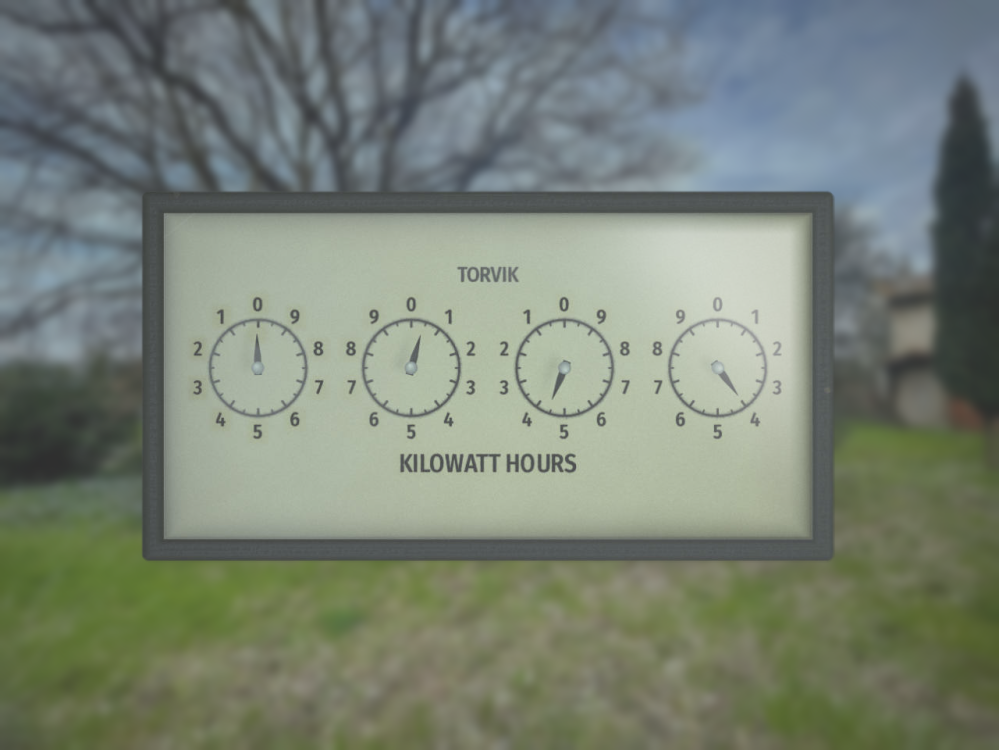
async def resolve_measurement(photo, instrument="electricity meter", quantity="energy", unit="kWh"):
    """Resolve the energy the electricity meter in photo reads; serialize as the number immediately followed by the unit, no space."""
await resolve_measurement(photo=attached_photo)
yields 44kWh
